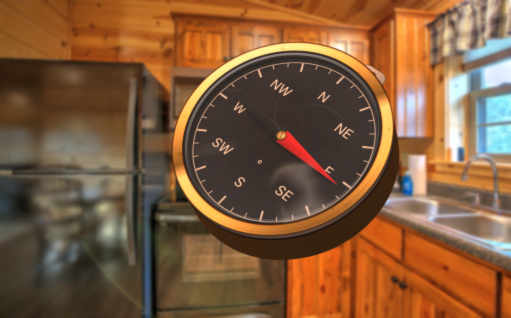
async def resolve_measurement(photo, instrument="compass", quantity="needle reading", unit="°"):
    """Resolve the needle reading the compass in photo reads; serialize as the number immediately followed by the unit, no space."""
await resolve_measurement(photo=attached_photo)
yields 95°
